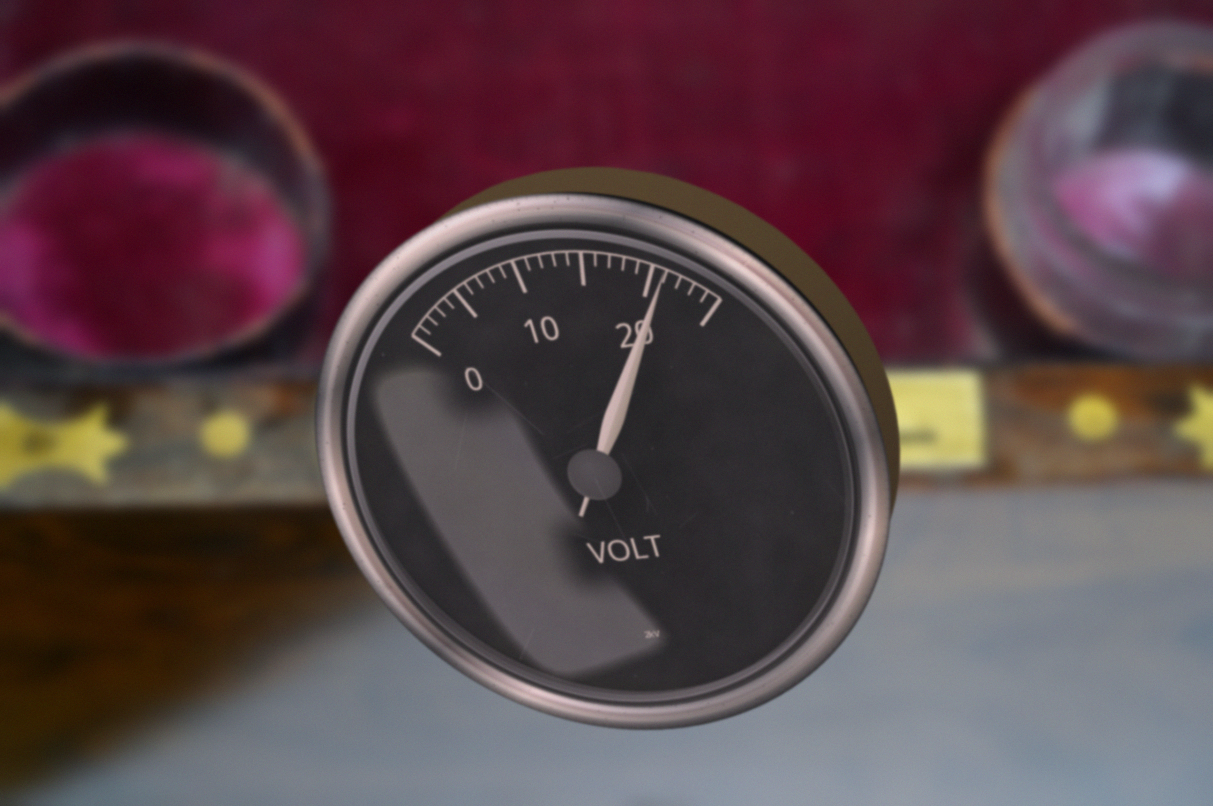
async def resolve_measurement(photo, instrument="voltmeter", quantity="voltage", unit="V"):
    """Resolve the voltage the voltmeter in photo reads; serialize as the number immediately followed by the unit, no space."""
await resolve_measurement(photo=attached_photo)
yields 21V
